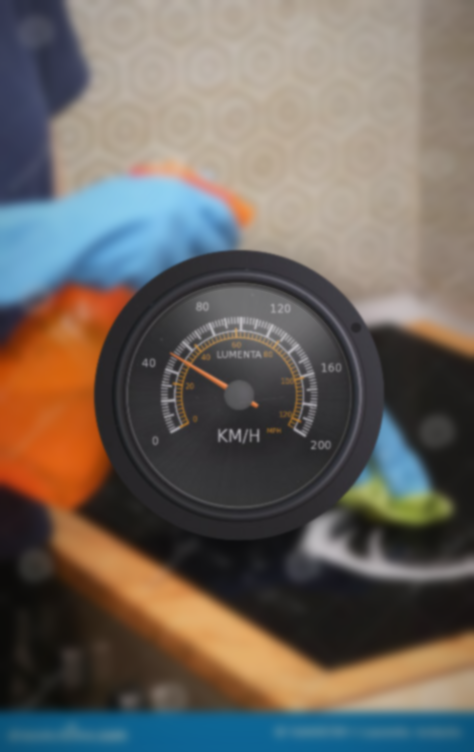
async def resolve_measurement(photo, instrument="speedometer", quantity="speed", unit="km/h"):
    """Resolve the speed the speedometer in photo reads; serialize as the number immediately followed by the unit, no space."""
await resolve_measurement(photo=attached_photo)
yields 50km/h
